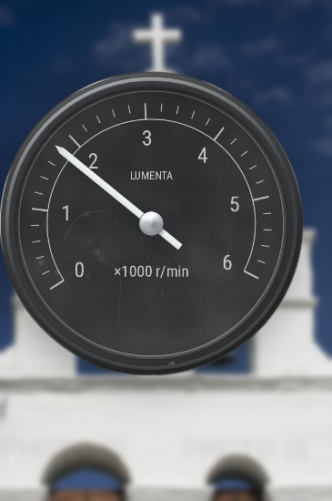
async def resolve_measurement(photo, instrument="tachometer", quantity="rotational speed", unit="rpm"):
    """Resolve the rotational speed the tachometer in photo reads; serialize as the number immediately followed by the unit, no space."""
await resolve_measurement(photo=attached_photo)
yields 1800rpm
